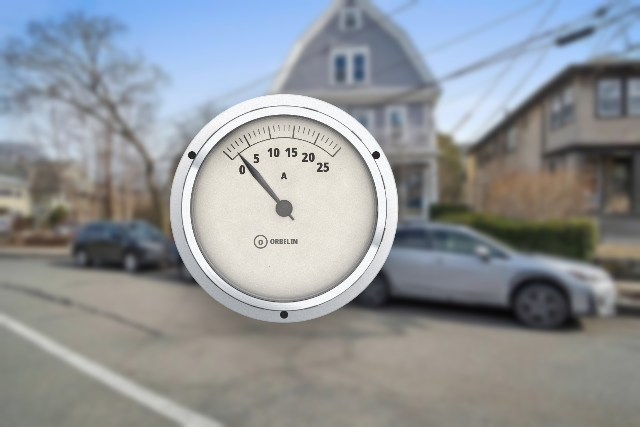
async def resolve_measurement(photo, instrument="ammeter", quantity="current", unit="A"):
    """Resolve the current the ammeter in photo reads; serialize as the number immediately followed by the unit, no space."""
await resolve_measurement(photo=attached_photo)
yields 2A
